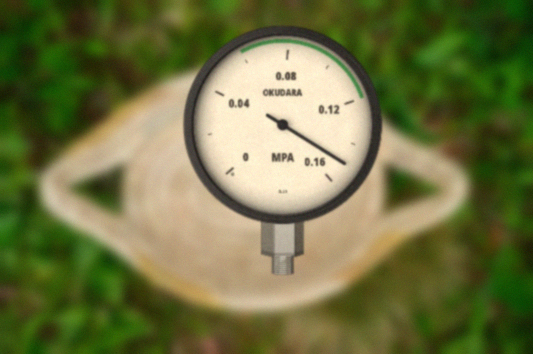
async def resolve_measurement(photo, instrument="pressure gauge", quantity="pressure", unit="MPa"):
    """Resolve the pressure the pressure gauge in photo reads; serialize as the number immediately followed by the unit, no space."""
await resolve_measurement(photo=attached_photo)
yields 0.15MPa
